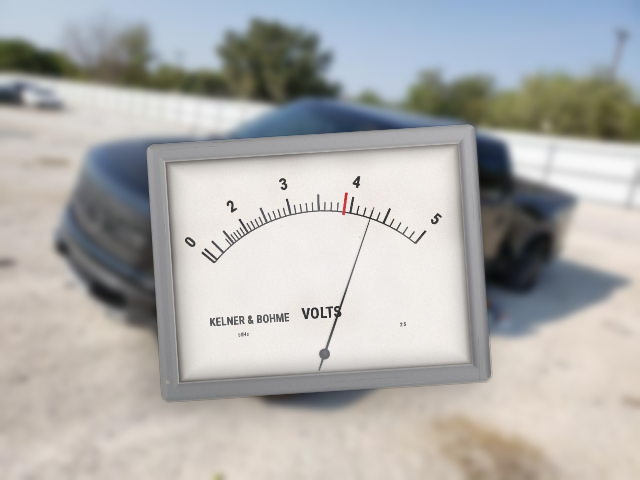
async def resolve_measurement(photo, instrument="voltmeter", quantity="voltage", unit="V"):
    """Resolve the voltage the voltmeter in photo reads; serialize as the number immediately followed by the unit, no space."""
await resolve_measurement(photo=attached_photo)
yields 4.3V
